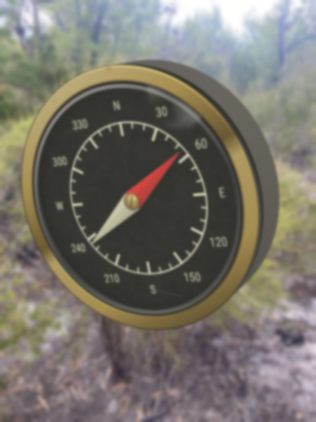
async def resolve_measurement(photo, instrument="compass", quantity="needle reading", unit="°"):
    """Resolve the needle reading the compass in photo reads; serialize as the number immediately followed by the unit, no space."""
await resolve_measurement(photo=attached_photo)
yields 55°
